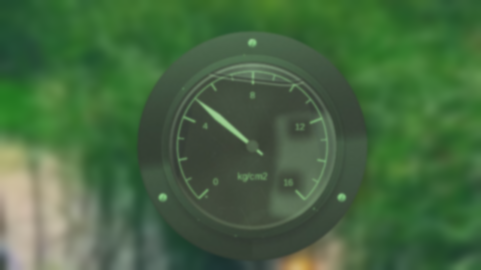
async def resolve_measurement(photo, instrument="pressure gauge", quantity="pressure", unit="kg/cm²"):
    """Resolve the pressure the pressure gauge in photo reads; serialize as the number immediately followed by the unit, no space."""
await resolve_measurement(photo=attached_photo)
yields 5kg/cm²
